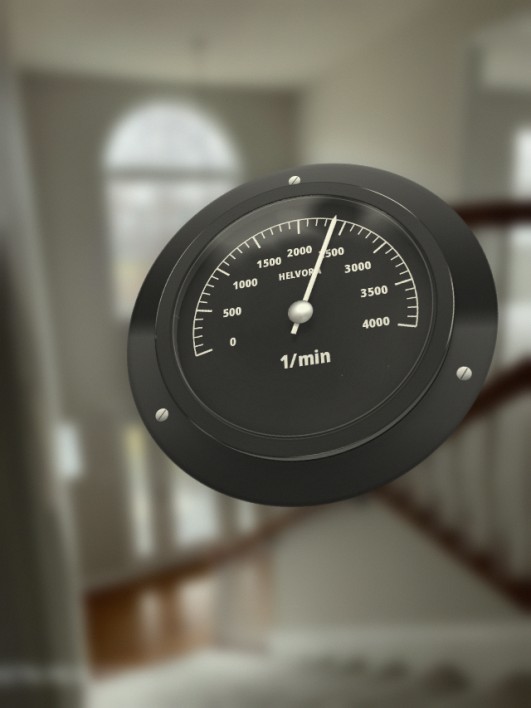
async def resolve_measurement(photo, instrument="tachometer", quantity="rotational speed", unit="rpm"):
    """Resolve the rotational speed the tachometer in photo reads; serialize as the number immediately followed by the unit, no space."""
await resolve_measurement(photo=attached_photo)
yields 2400rpm
